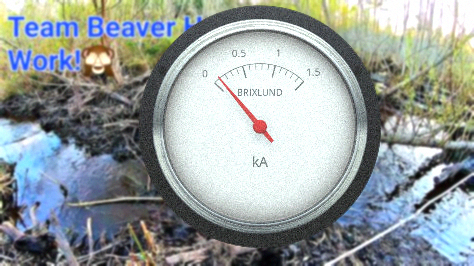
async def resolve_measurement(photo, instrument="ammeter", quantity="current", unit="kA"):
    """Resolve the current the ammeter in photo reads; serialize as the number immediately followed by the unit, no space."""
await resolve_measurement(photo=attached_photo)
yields 0.1kA
